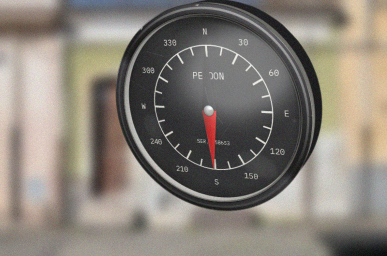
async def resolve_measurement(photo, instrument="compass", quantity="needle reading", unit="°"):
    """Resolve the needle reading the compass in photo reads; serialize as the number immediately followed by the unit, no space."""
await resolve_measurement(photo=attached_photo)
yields 180°
